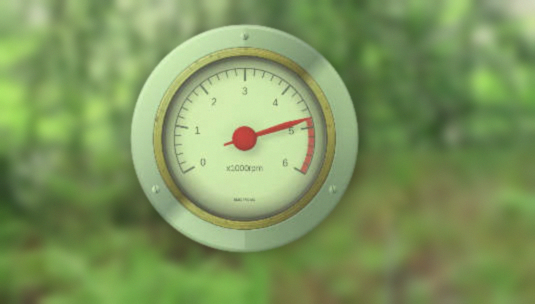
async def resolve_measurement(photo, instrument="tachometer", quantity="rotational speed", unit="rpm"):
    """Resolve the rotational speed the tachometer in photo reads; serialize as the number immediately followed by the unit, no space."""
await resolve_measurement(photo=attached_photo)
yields 4800rpm
